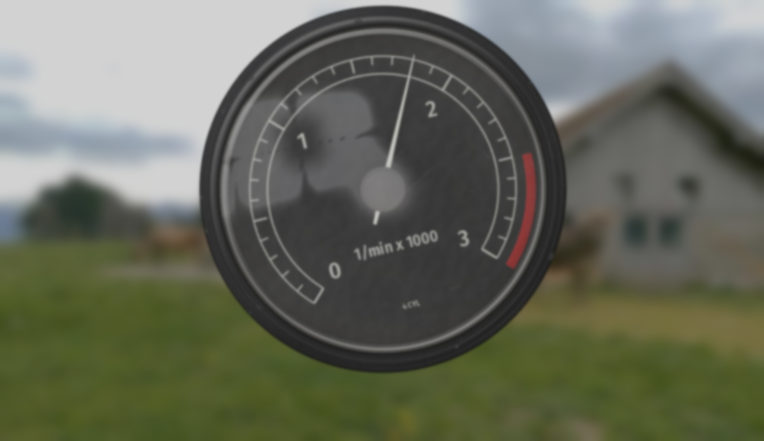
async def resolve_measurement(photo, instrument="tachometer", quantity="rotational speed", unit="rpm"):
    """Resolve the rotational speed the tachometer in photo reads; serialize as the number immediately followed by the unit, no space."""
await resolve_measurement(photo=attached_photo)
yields 1800rpm
